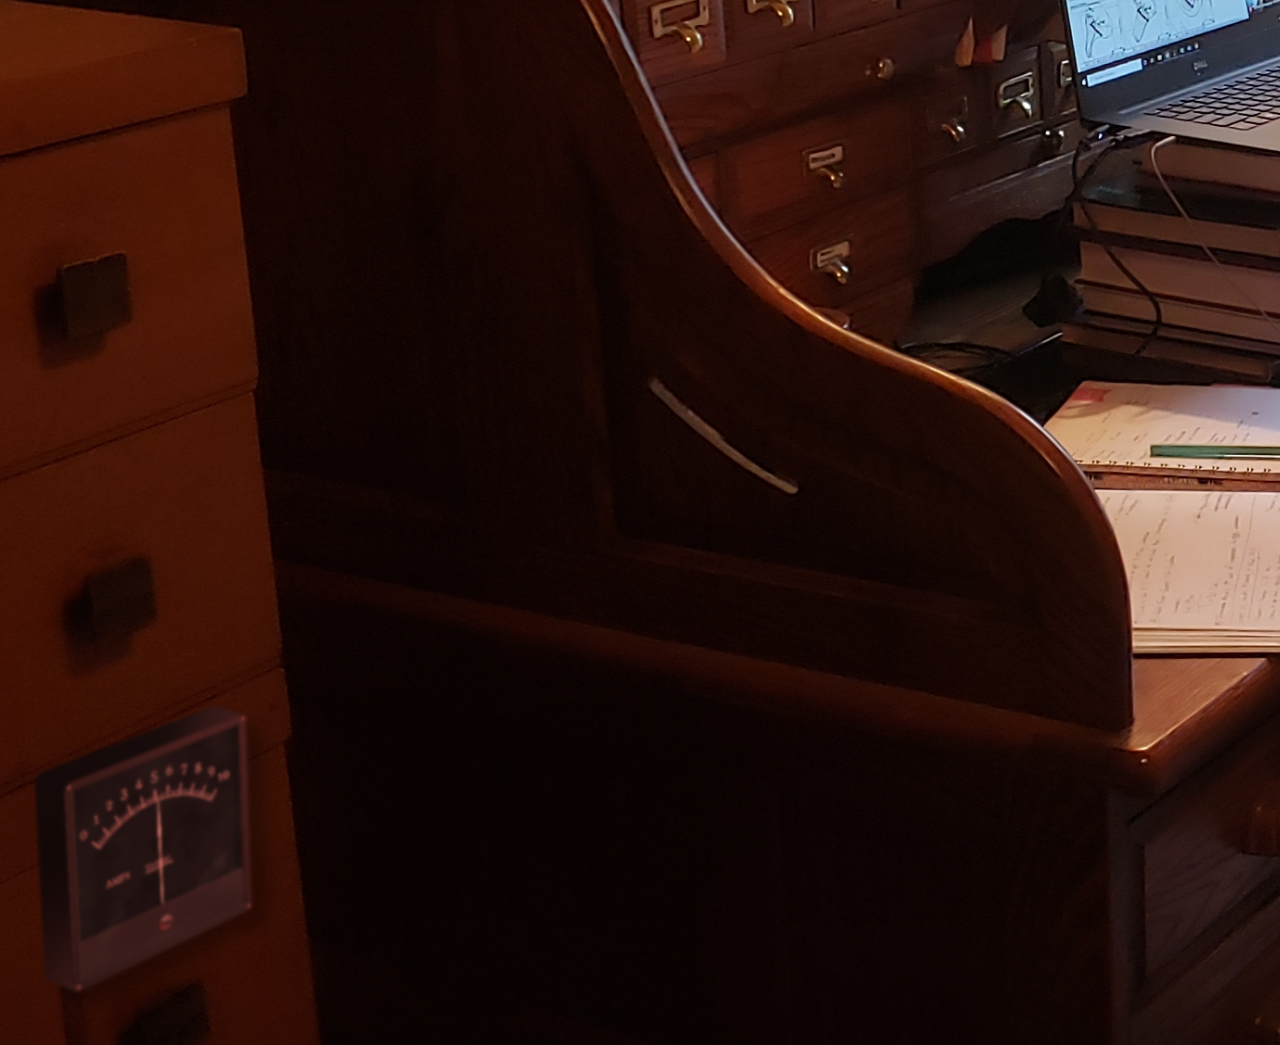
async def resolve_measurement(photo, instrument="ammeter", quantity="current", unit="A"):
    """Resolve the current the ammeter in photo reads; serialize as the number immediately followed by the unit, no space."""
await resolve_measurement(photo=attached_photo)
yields 5A
